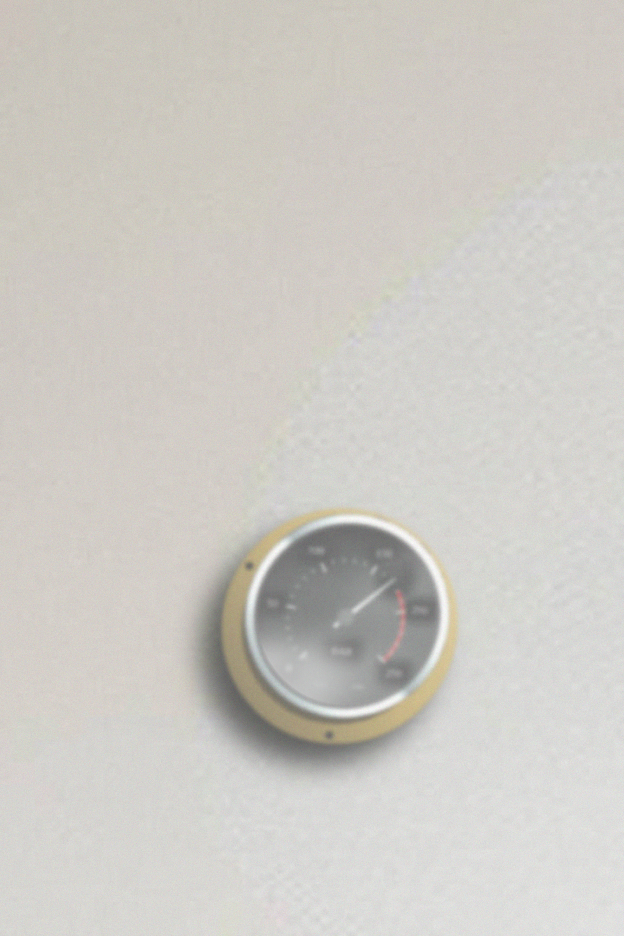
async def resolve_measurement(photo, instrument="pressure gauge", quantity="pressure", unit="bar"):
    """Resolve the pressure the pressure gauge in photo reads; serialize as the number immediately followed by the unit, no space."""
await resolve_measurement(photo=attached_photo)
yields 170bar
